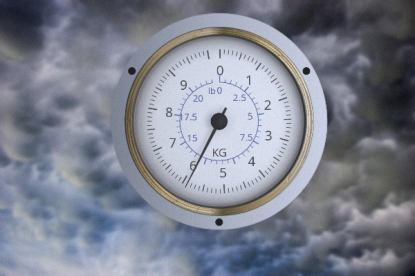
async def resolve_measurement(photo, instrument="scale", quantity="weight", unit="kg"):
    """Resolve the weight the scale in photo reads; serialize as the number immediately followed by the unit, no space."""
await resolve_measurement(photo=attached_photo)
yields 5.9kg
